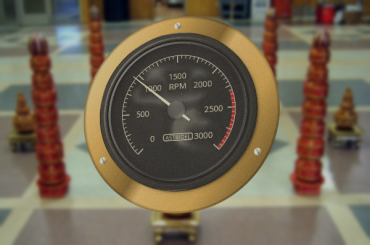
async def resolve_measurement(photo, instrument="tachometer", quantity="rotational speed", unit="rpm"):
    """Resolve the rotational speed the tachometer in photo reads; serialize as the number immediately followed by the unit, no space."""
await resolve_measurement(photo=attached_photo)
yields 950rpm
